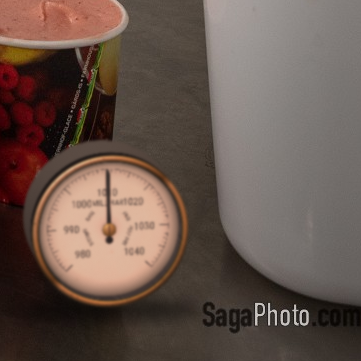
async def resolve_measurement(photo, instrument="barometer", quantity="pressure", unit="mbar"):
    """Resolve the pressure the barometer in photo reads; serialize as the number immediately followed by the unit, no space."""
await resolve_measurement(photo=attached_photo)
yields 1010mbar
